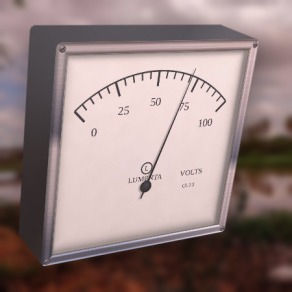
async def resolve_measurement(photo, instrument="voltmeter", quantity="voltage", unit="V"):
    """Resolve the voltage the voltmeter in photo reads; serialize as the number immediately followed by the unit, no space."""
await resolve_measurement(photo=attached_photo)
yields 70V
